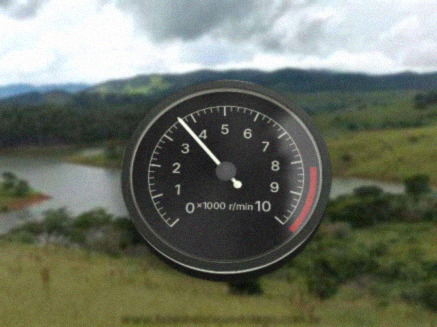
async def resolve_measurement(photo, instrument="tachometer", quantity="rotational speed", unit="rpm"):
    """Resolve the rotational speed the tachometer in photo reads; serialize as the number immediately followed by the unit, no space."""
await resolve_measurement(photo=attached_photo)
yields 3600rpm
